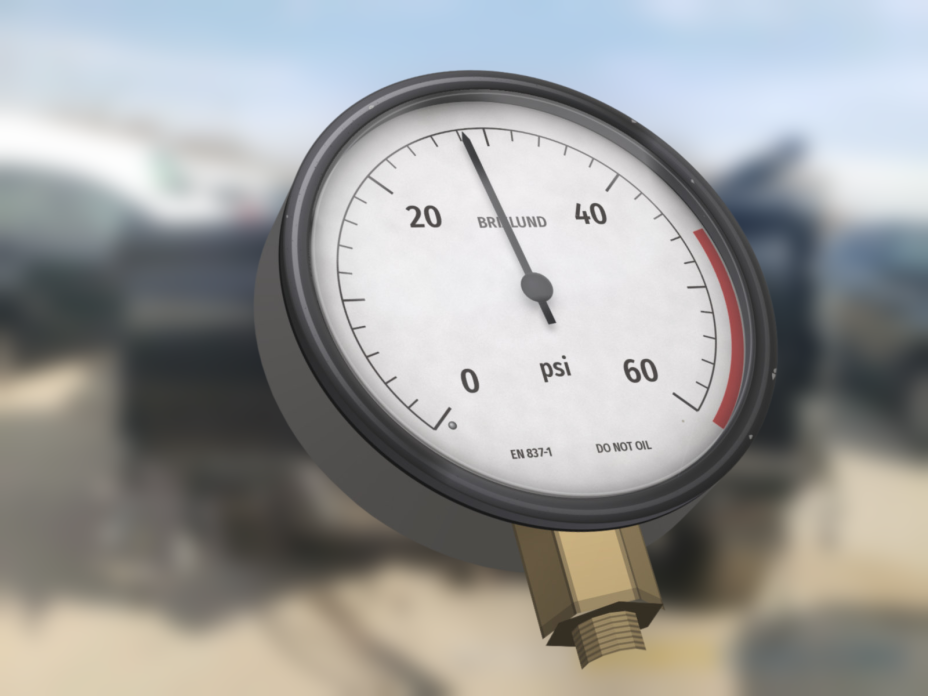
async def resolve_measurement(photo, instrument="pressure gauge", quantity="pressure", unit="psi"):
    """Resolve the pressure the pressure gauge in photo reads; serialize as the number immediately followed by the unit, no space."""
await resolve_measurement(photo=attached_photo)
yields 28psi
